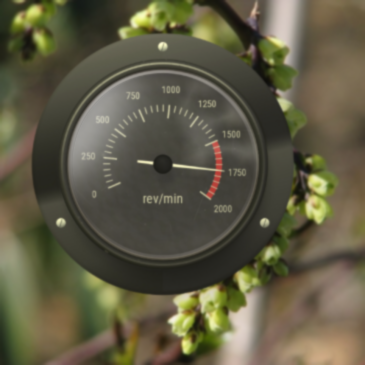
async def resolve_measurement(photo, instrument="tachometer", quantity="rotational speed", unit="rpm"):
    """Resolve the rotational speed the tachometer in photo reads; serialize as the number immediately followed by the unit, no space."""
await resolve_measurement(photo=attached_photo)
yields 1750rpm
